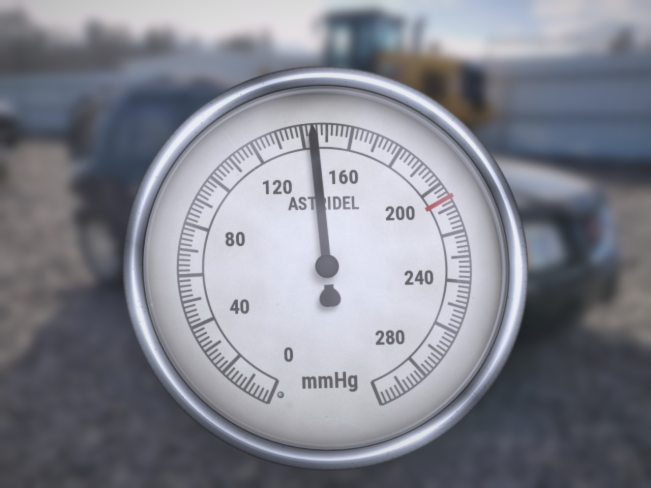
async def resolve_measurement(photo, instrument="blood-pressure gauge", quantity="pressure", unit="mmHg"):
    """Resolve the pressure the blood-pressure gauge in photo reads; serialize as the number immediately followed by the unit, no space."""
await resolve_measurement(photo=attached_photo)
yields 144mmHg
